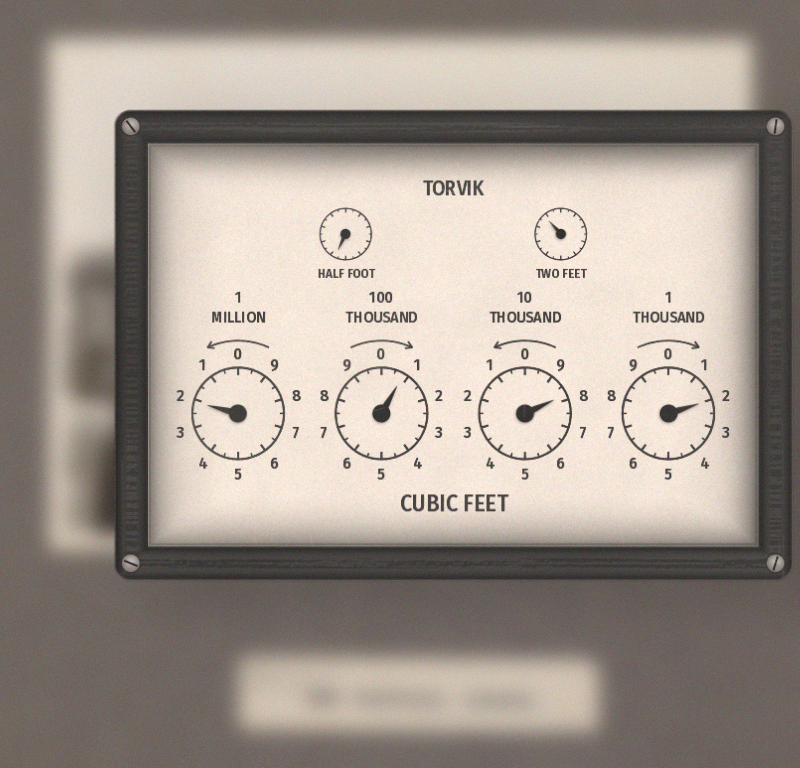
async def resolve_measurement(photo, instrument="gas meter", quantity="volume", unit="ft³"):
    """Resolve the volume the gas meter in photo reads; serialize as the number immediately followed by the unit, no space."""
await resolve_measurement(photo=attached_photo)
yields 208200ft³
